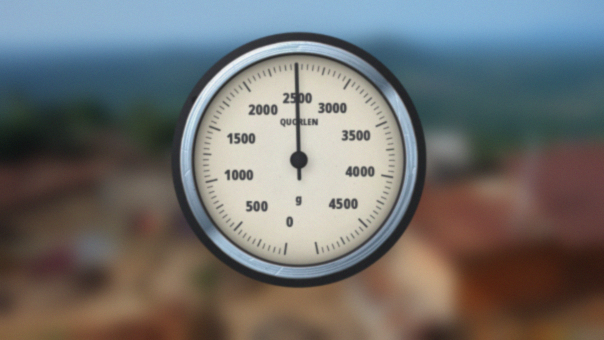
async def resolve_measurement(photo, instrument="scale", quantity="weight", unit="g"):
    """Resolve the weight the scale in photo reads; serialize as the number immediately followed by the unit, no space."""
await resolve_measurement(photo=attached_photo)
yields 2500g
